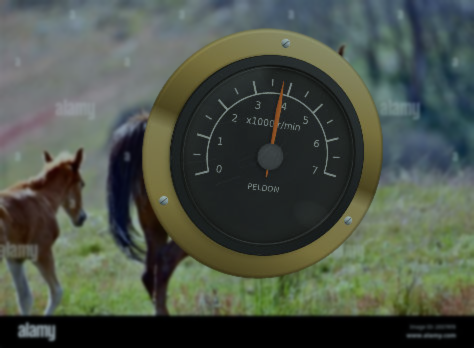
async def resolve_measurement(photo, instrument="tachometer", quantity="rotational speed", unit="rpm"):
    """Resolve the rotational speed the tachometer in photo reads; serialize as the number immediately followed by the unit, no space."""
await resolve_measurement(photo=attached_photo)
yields 3750rpm
